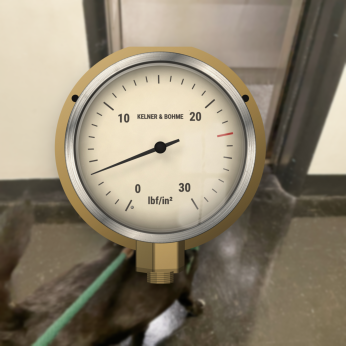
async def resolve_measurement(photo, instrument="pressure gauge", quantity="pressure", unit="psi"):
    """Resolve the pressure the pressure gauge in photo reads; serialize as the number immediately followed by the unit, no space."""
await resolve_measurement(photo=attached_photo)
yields 4psi
